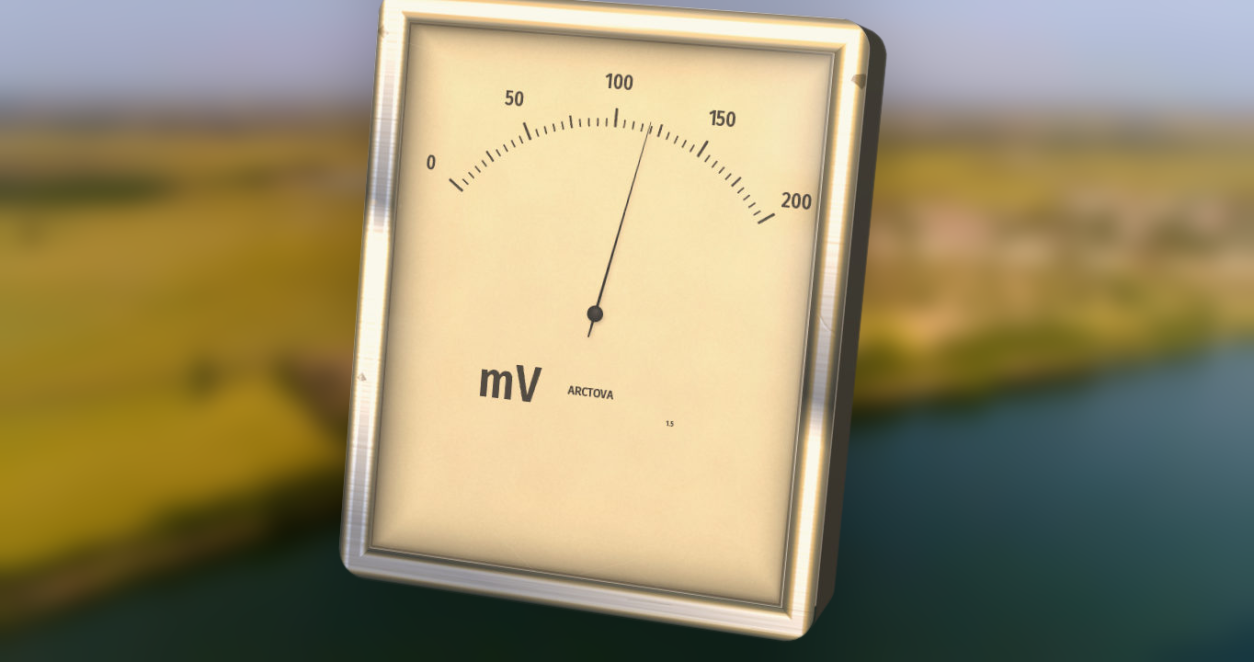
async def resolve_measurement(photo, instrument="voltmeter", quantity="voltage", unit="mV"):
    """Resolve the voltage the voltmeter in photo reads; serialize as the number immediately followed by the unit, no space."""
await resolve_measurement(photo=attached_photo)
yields 120mV
